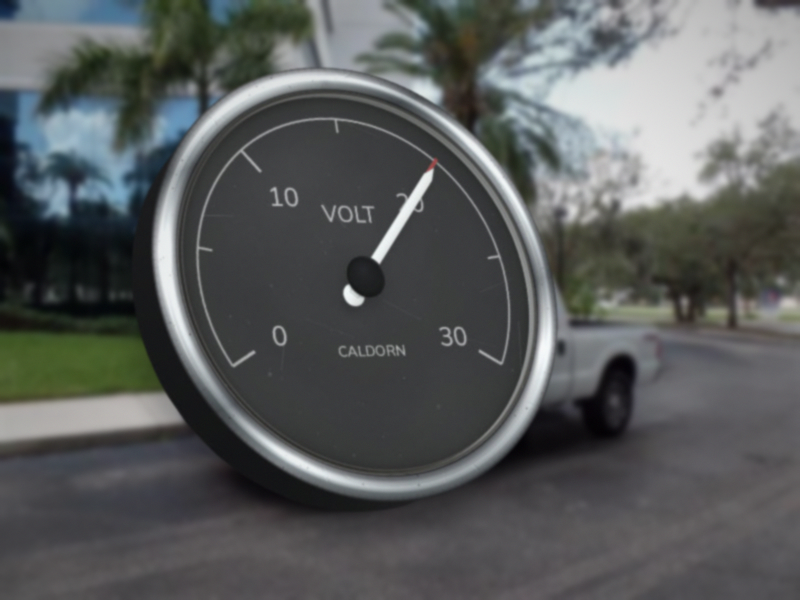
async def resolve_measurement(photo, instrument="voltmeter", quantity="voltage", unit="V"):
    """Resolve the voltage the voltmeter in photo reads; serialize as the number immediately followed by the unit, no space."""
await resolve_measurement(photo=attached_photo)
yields 20V
